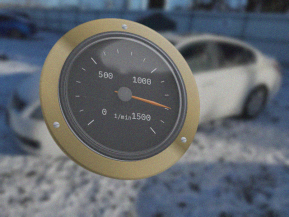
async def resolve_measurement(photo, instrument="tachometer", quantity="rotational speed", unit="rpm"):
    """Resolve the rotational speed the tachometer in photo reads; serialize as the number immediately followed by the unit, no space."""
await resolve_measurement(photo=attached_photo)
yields 1300rpm
